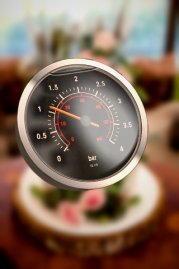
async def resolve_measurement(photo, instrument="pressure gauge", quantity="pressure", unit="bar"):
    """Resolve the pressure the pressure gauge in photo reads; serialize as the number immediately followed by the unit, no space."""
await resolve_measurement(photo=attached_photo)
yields 1.1bar
